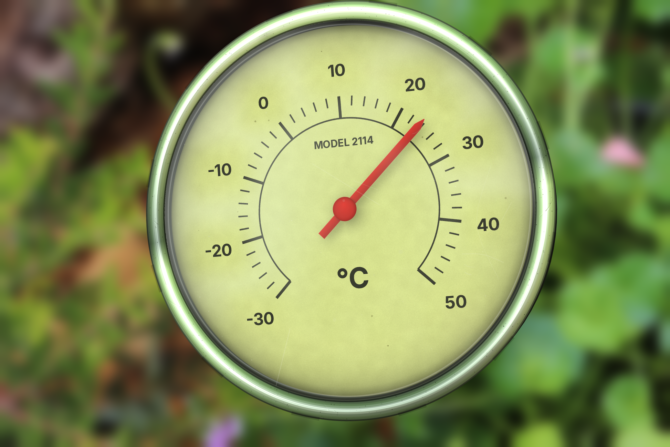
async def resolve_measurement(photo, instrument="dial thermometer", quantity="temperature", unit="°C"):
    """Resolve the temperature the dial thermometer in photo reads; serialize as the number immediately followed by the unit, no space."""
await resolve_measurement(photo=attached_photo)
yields 24°C
